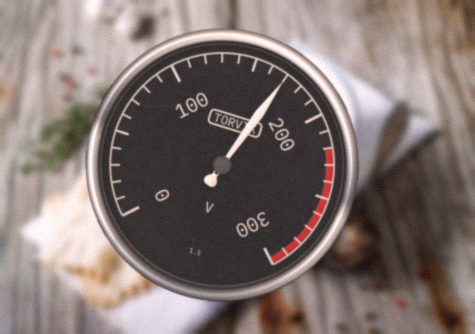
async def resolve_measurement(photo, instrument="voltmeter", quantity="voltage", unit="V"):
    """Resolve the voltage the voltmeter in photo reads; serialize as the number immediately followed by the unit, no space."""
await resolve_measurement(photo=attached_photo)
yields 170V
